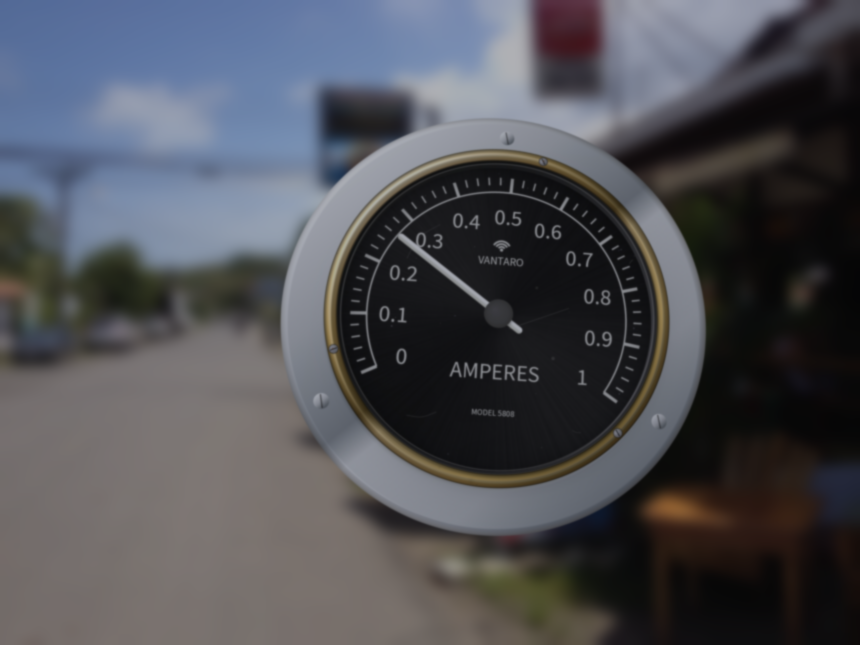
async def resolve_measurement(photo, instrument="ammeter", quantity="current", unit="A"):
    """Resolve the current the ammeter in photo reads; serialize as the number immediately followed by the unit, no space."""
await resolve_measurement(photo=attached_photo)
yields 0.26A
